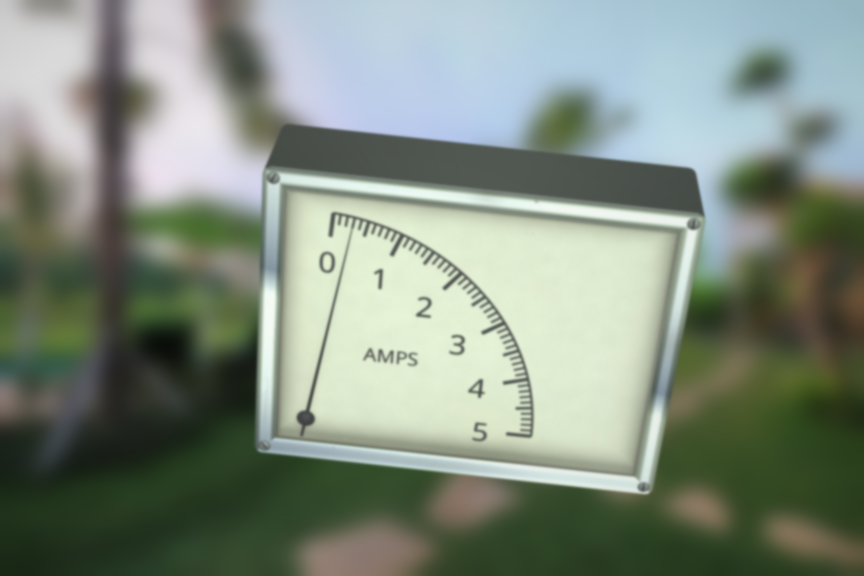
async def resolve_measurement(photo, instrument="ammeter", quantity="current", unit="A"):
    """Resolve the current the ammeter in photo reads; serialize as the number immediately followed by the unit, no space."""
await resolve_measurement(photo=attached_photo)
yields 0.3A
